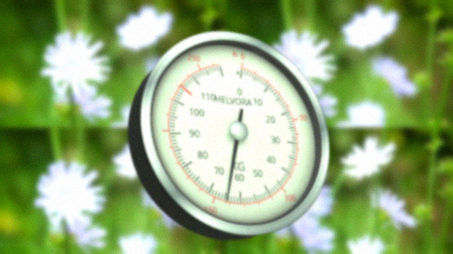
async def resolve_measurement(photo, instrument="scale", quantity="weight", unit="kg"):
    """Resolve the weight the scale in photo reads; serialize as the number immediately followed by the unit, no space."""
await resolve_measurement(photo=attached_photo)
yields 65kg
